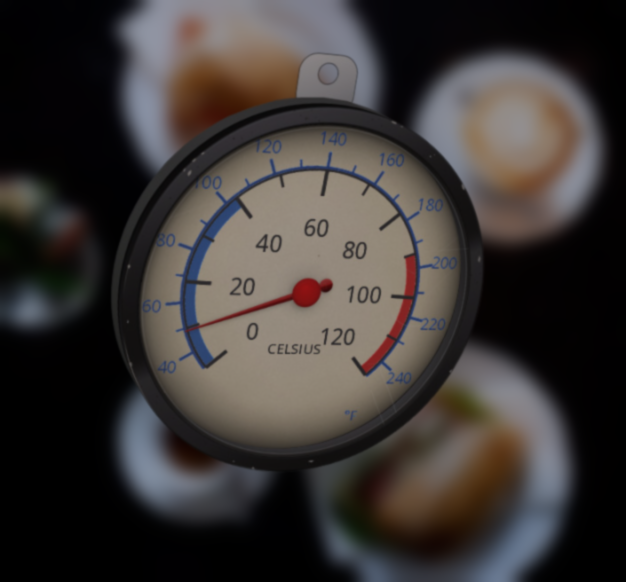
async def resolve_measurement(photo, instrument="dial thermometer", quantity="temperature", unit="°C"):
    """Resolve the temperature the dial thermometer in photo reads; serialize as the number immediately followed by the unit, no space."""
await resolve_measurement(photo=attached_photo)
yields 10°C
